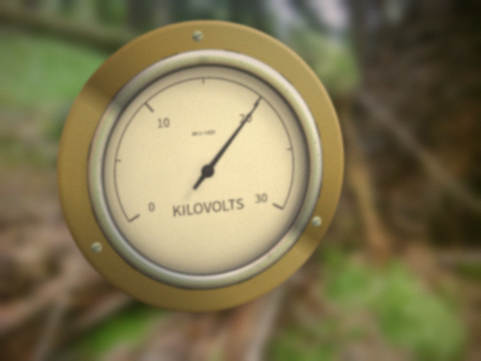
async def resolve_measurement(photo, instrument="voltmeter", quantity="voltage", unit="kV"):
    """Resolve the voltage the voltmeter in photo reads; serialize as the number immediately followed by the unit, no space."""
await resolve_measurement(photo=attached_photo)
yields 20kV
